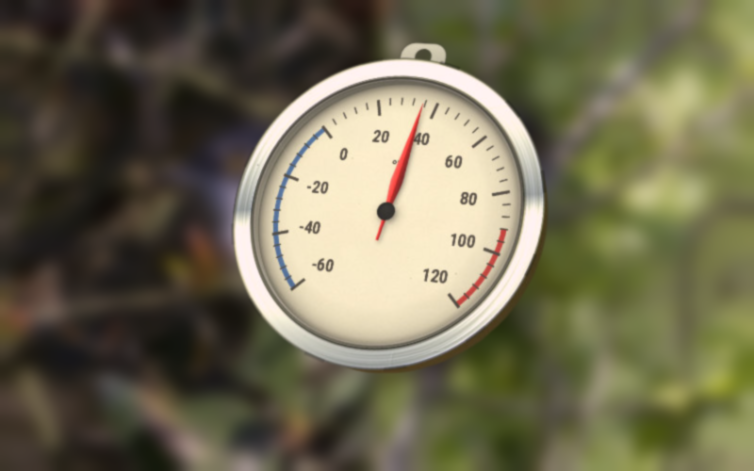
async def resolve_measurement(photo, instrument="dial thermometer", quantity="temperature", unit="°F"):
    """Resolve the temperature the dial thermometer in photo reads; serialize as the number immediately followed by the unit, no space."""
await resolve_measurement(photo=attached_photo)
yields 36°F
